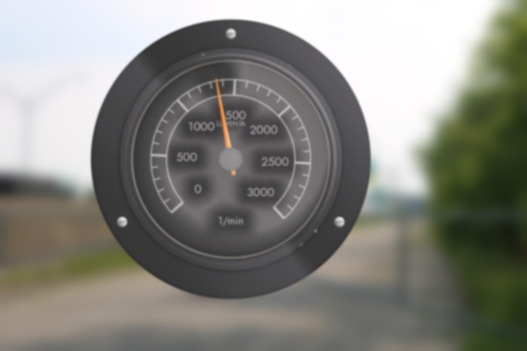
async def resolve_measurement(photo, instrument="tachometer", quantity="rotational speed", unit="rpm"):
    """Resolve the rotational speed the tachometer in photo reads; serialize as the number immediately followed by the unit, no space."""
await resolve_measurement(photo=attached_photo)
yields 1350rpm
